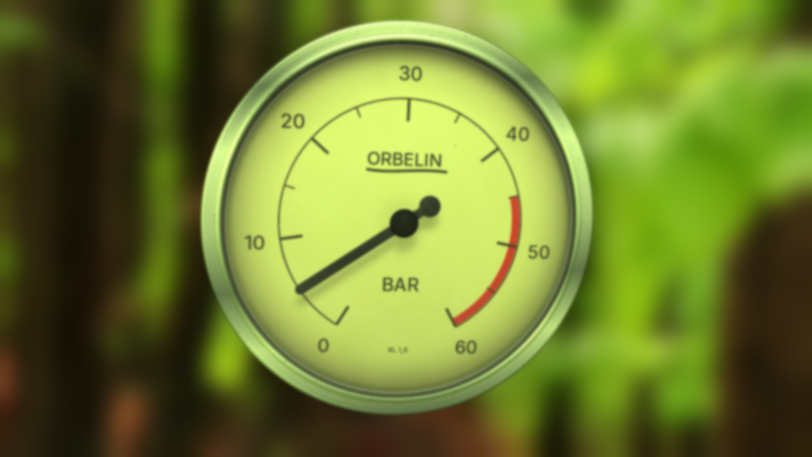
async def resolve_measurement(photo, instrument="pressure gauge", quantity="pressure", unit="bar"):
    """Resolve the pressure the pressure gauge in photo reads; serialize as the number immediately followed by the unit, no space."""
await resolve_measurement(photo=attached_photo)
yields 5bar
